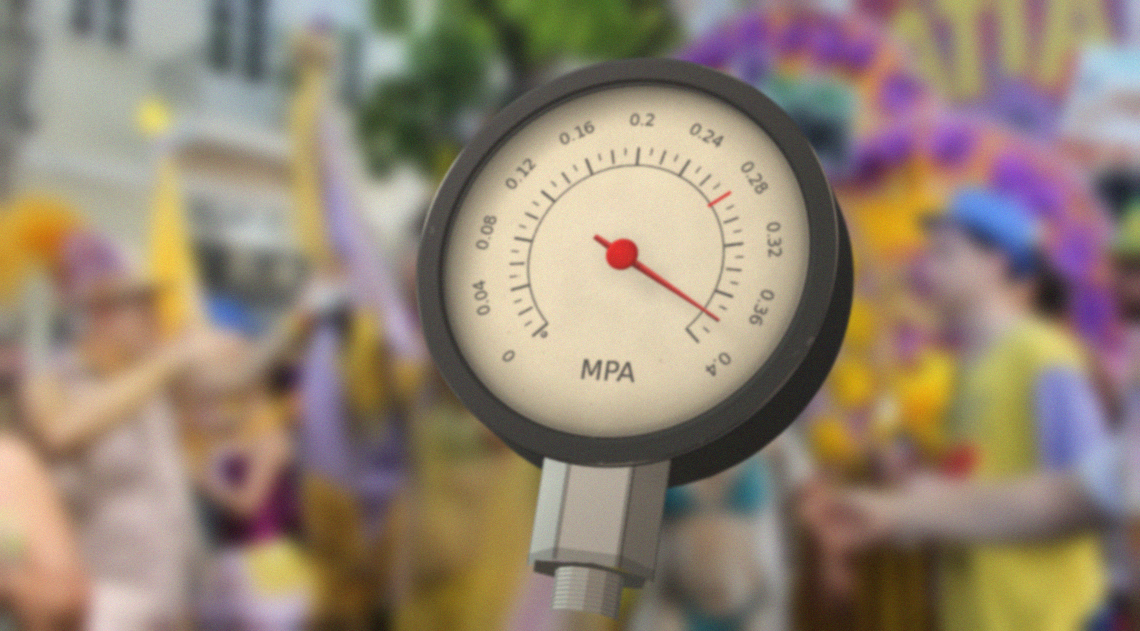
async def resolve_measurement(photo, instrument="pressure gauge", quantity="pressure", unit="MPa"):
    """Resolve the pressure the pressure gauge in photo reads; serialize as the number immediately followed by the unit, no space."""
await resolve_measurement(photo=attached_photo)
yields 0.38MPa
